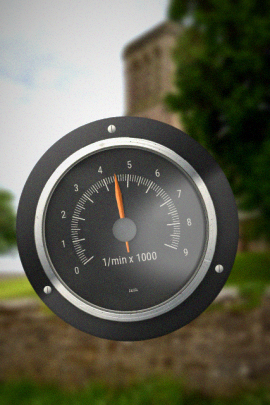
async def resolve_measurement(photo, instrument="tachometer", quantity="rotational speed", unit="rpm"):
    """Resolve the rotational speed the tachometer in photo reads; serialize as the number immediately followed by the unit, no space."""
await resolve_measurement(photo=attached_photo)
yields 4500rpm
